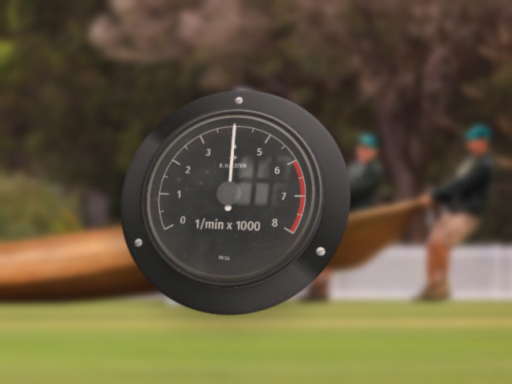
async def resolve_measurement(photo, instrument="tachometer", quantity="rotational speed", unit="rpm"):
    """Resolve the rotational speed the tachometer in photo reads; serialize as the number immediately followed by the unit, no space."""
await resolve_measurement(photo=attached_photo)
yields 4000rpm
